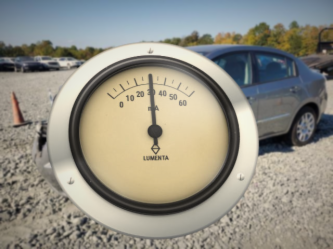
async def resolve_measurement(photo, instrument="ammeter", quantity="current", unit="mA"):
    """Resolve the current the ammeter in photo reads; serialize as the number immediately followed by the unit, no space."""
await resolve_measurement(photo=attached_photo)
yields 30mA
